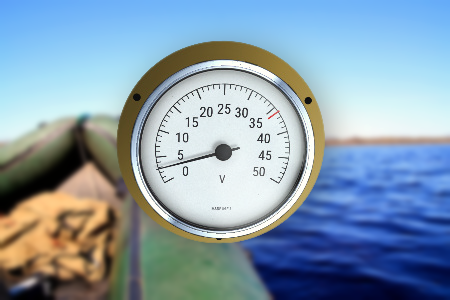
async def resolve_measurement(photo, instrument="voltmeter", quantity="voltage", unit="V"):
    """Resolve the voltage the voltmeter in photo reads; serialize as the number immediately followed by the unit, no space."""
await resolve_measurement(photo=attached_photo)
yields 3V
